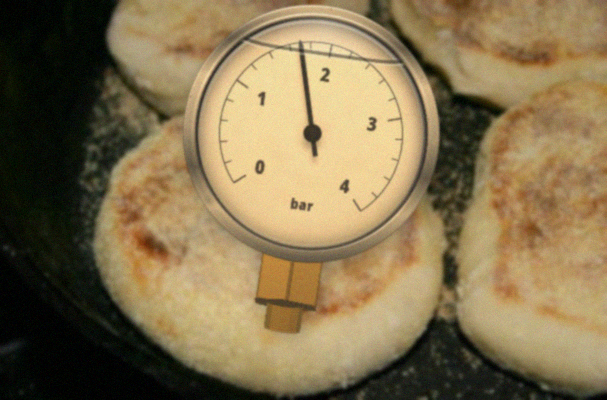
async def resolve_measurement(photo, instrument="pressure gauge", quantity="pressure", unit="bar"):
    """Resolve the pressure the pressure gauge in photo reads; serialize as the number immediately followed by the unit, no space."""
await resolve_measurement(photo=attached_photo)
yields 1.7bar
